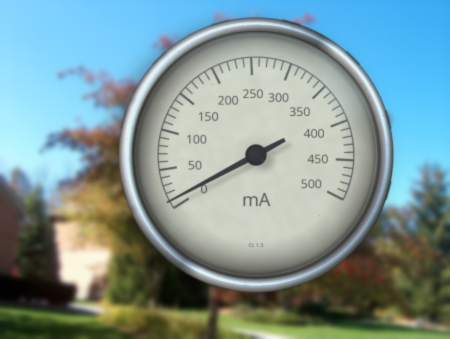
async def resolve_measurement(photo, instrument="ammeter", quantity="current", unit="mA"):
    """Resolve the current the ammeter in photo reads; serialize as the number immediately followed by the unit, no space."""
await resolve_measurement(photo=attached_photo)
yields 10mA
